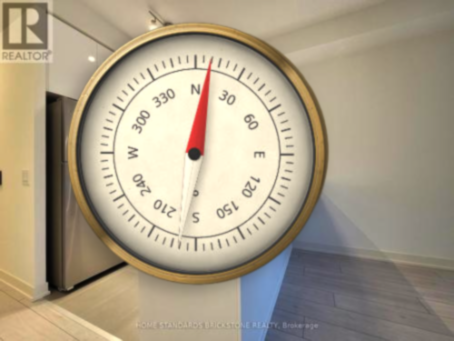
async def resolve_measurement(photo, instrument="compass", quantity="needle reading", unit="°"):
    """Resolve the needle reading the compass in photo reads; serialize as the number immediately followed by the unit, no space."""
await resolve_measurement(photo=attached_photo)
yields 10°
